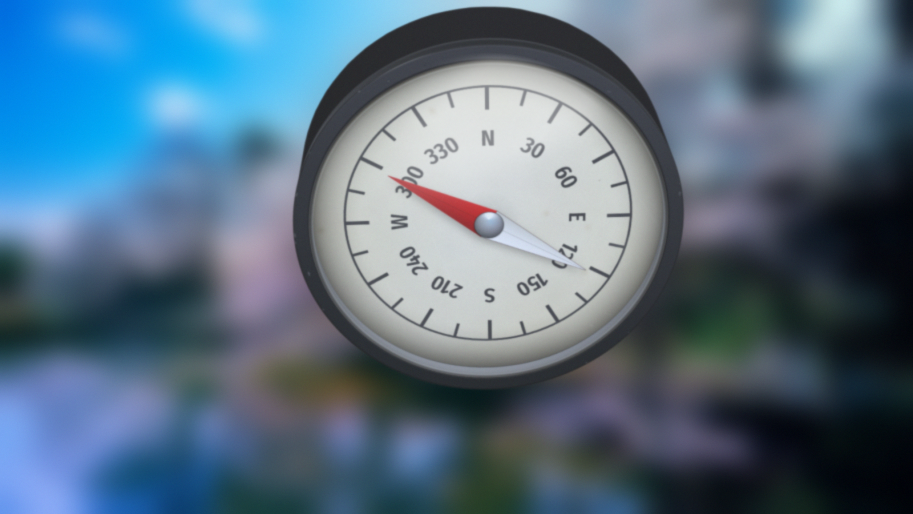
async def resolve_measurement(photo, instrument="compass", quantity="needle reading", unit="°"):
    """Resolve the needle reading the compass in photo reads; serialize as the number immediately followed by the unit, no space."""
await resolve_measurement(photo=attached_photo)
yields 300°
